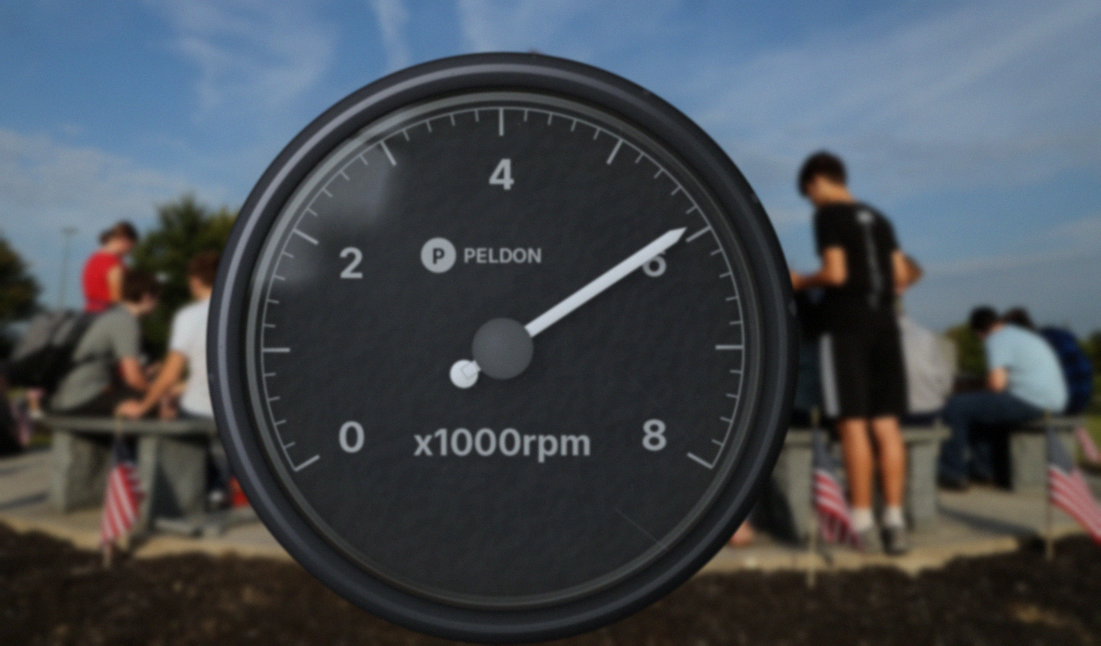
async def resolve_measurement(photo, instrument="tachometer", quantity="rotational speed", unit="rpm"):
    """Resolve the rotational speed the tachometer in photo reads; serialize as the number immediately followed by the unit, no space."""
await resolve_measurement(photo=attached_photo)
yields 5900rpm
